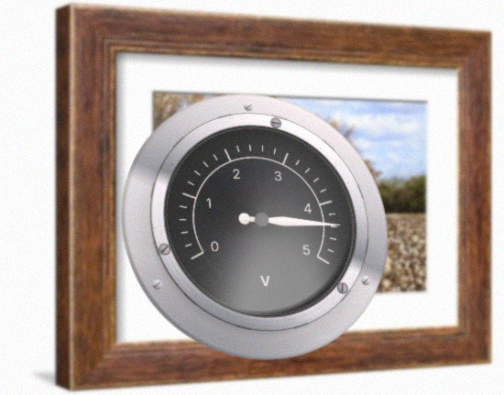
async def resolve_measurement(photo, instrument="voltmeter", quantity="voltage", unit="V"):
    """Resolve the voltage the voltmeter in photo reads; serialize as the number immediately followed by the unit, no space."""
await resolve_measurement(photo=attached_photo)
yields 4.4V
